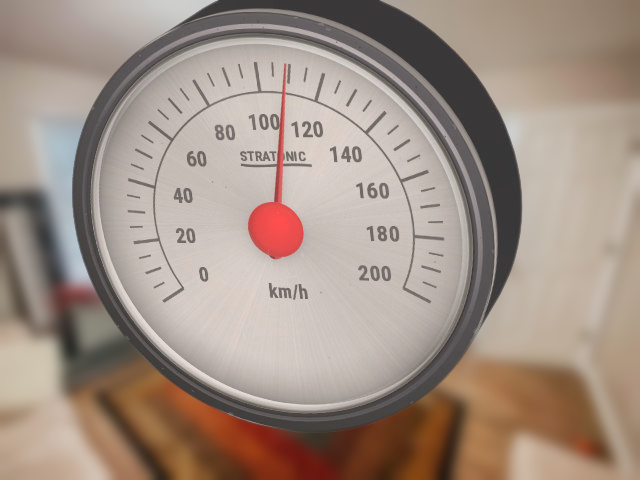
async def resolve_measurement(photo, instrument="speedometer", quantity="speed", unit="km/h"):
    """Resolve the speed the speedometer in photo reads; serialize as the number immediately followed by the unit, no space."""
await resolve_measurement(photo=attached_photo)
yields 110km/h
